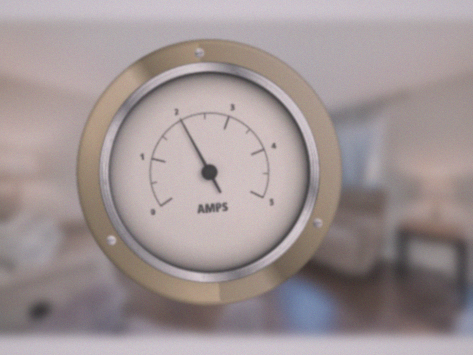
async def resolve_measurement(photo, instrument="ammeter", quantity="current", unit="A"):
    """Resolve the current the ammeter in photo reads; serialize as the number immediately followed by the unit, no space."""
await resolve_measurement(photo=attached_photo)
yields 2A
